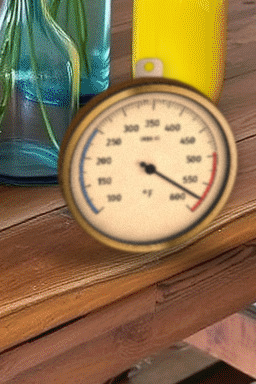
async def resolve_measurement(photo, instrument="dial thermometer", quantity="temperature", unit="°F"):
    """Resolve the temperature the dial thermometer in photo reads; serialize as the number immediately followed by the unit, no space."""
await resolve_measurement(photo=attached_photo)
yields 575°F
